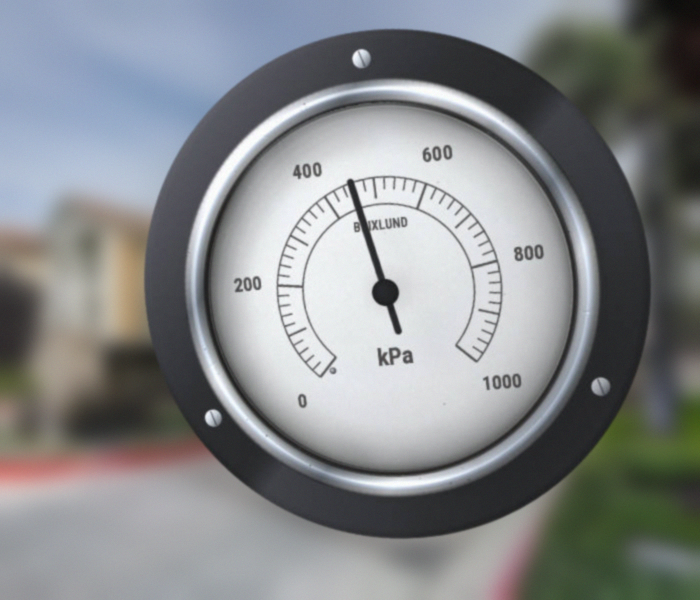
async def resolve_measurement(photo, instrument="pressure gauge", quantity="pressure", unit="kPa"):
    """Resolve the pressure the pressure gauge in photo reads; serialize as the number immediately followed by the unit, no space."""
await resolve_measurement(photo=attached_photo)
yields 460kPa
